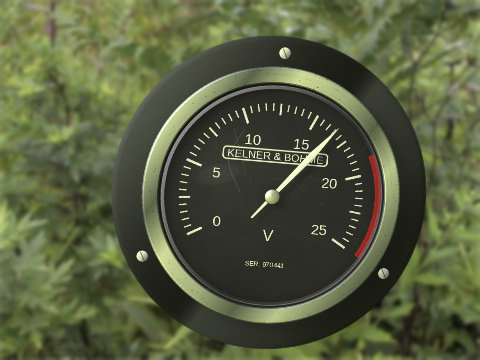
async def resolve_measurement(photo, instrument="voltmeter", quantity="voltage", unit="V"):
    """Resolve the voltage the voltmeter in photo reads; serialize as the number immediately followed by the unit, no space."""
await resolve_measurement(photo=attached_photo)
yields 16.5V
